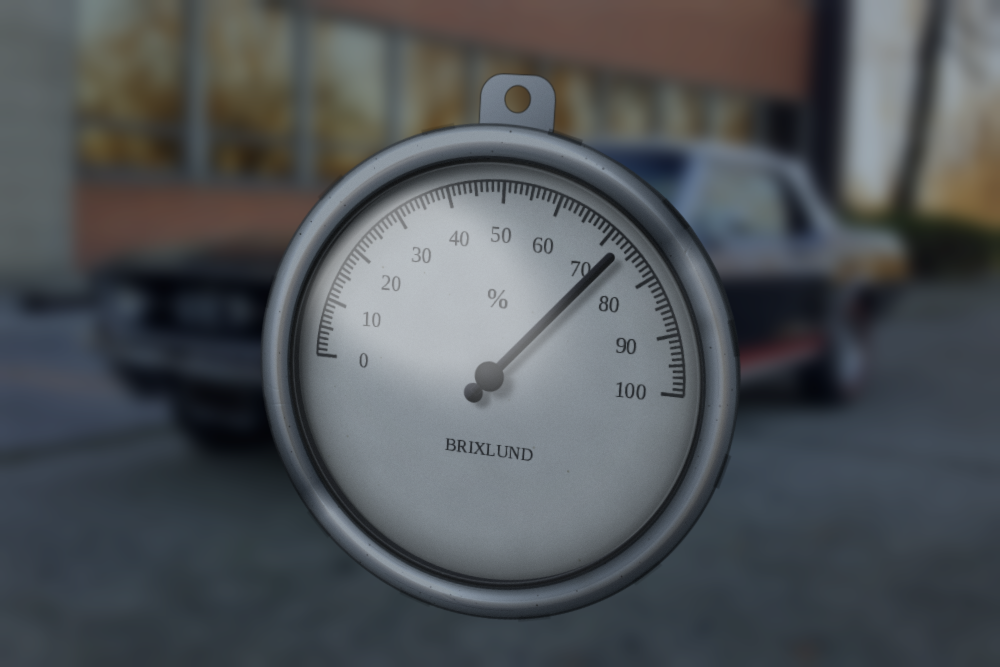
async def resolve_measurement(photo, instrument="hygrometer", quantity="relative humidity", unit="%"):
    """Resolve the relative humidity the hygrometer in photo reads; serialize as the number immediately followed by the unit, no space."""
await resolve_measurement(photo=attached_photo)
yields 73%
